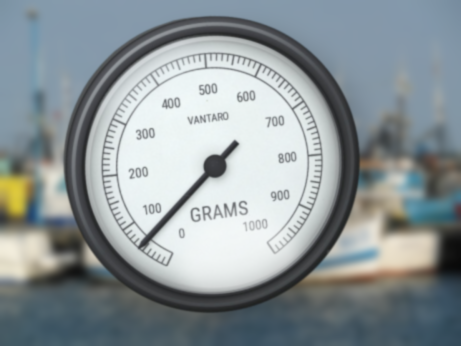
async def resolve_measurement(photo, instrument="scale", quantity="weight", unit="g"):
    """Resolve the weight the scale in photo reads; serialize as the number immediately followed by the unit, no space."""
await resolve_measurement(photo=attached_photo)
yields 60g
